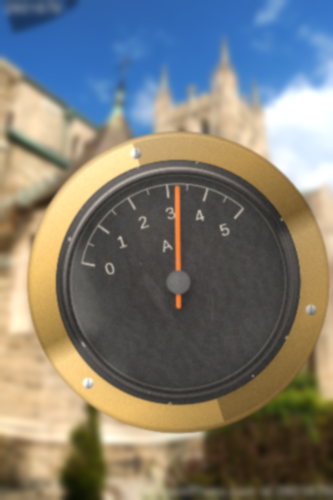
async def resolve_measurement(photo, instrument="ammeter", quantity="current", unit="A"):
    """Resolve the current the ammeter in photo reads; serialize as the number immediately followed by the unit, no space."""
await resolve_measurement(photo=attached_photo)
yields 3.25A
